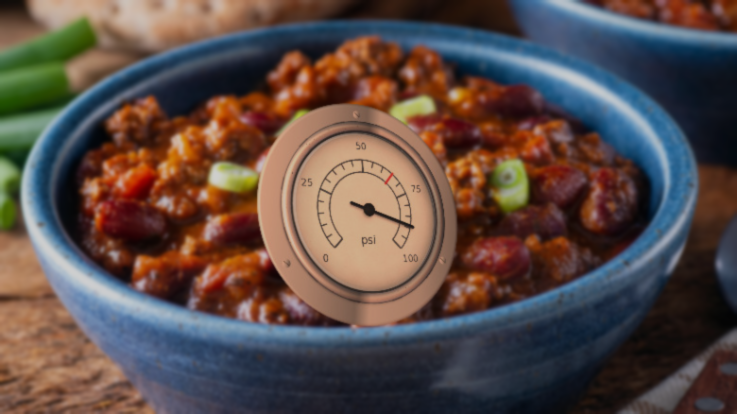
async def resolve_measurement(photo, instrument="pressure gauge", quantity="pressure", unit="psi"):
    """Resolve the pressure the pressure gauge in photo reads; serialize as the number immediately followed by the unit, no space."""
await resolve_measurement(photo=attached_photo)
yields 90psi
